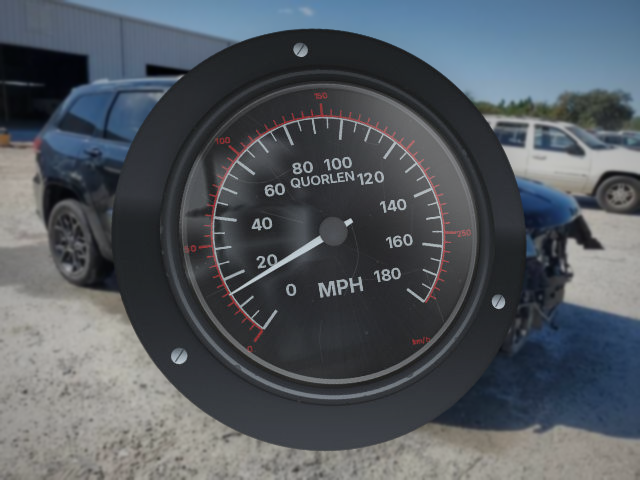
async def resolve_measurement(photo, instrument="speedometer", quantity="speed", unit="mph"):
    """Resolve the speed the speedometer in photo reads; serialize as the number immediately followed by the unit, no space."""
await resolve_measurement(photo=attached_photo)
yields 15mph
